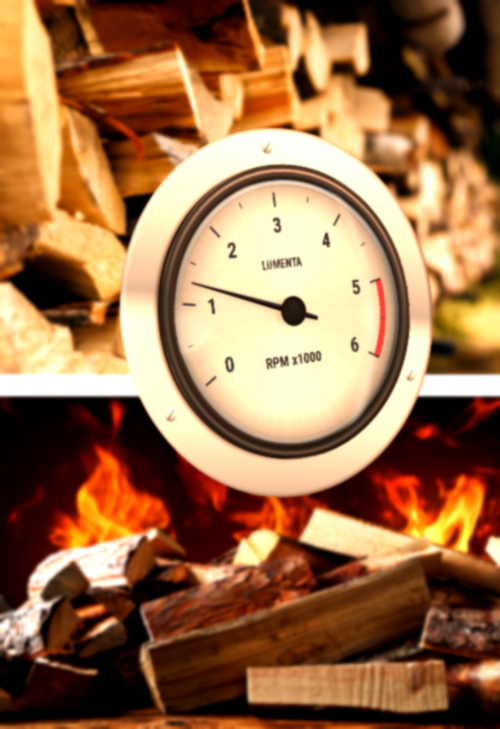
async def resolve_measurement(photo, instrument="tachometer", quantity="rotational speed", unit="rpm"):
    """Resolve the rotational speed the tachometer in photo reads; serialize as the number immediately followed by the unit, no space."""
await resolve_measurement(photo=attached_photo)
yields 1250rpm
